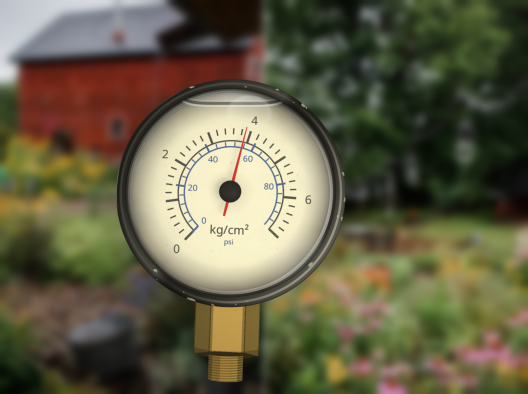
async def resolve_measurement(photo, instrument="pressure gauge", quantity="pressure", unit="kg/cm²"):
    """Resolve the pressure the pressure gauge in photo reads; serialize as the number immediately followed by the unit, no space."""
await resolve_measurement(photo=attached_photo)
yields 3.9kg/cm²
